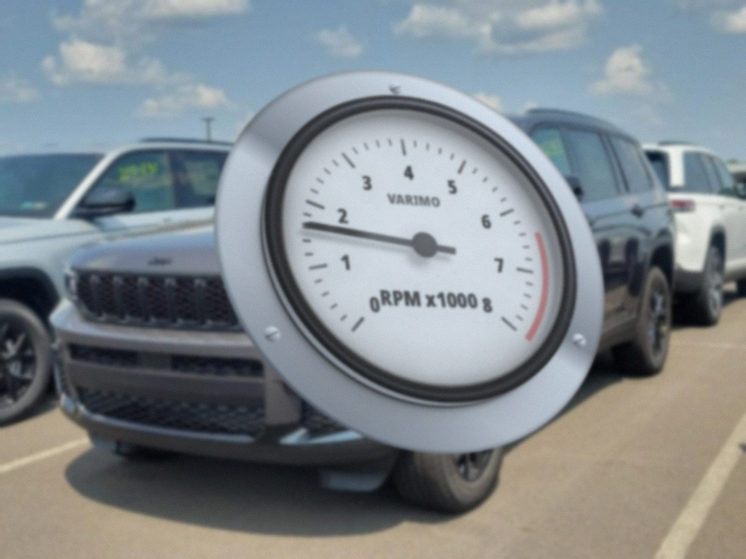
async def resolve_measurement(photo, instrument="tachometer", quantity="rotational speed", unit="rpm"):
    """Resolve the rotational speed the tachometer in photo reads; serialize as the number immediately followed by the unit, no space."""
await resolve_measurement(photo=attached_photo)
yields 1600rpm
